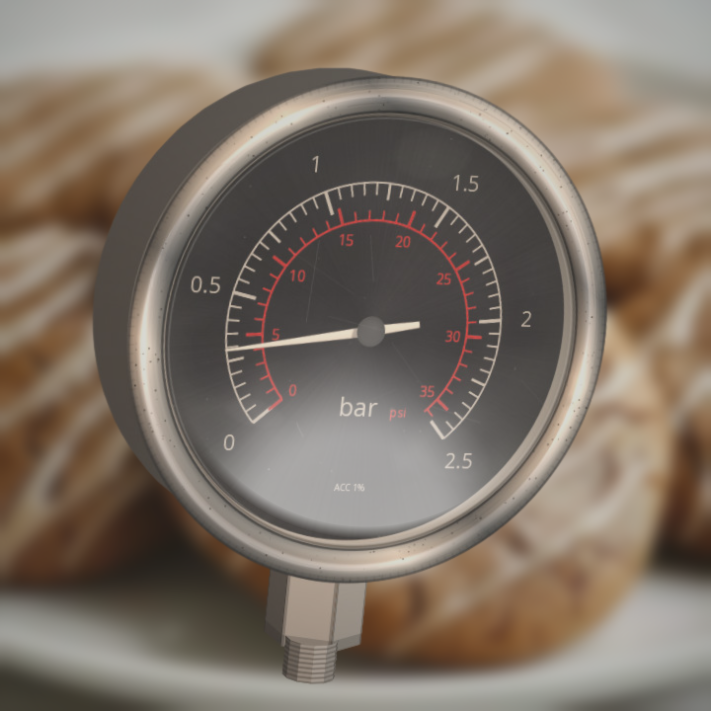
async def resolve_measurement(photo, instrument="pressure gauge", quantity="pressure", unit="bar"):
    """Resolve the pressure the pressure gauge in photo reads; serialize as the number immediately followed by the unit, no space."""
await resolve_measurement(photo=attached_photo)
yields 0.3bar
